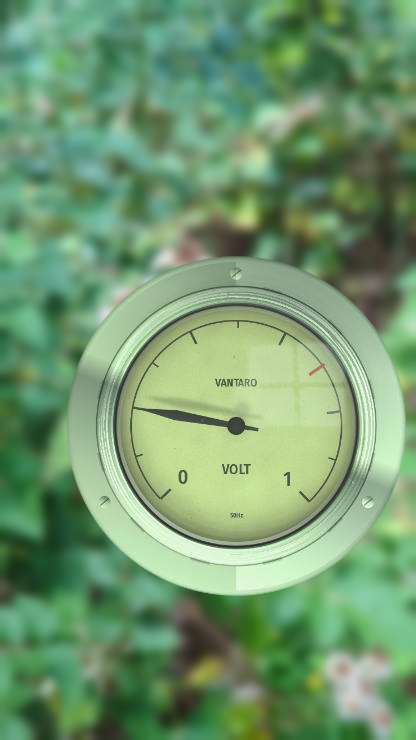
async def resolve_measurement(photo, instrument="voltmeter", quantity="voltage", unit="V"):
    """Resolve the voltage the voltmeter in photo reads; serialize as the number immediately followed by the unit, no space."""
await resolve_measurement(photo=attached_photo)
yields 0.2V
